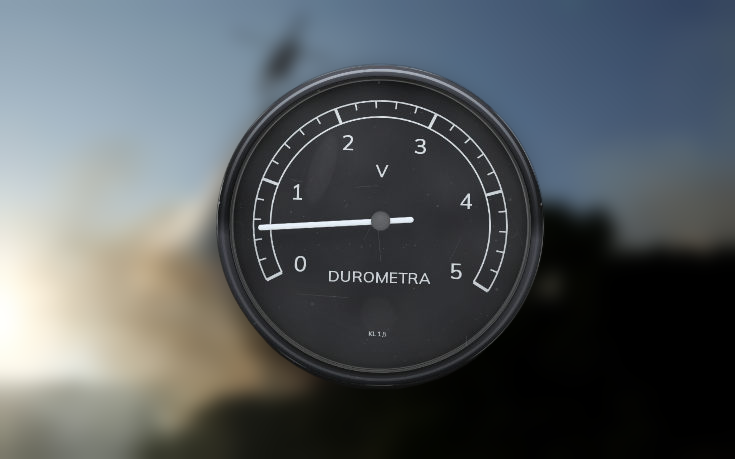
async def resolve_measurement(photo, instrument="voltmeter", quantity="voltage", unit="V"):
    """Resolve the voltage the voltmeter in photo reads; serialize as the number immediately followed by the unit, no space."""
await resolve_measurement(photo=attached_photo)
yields 0.5V
